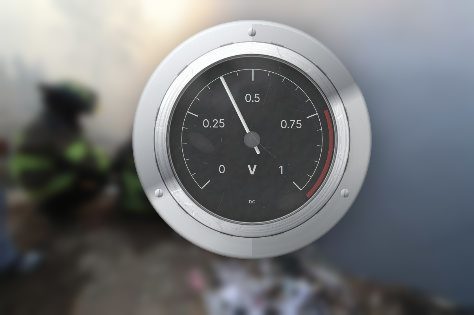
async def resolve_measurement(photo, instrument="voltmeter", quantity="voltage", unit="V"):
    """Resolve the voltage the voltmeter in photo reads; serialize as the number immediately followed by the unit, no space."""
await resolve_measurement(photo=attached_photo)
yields 0.4V
